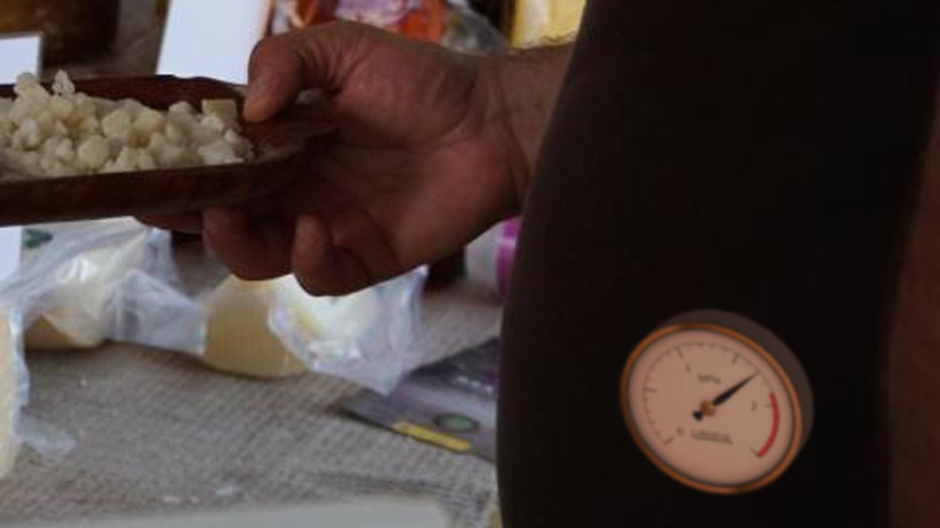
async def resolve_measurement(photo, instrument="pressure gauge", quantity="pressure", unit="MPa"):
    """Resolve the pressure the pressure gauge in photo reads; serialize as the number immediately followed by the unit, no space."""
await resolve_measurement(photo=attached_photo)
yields 1.7MPa
